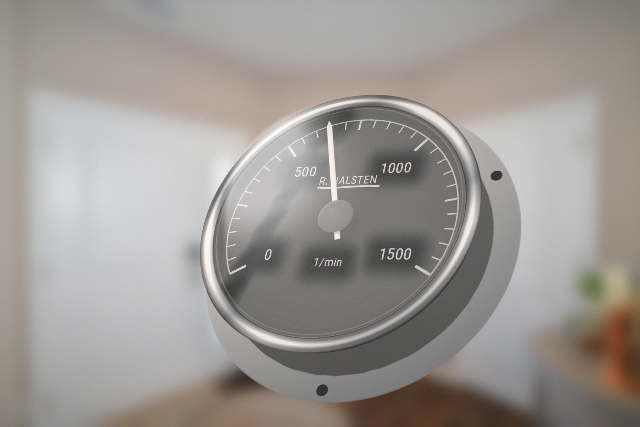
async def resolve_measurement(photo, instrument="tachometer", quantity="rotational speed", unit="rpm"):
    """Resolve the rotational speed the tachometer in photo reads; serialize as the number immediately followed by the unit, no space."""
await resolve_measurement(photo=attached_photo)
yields 650rpm
